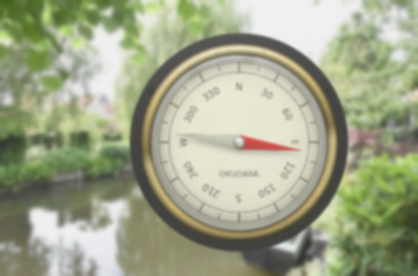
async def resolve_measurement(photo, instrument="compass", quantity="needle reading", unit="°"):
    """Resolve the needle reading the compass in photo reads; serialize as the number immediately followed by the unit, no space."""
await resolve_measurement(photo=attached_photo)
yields 97.5°
